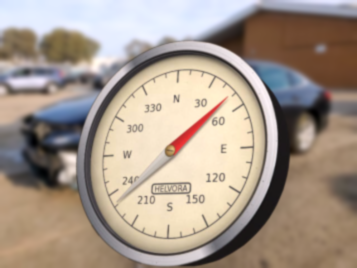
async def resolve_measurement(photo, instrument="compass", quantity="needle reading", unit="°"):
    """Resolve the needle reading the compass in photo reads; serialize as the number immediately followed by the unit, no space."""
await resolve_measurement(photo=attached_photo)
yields 50°
